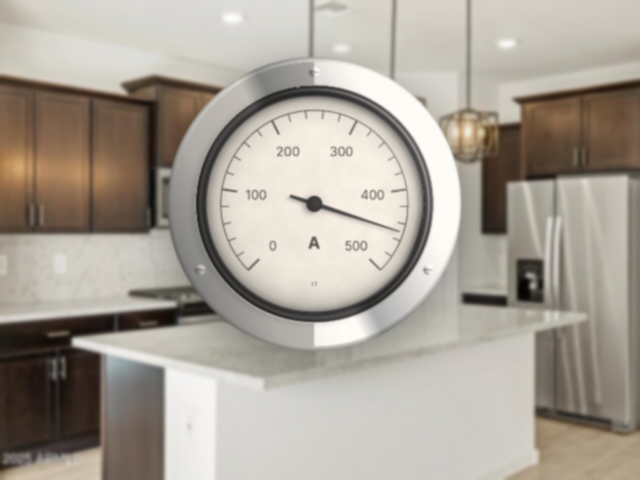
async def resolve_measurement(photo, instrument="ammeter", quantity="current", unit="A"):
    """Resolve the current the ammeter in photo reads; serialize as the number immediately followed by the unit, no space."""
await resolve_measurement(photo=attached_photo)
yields 450A
